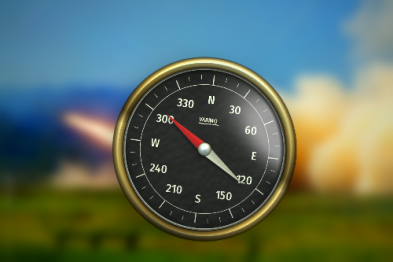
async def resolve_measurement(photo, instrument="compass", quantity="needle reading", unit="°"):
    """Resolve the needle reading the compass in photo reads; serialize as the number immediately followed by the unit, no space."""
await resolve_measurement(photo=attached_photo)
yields 305°
